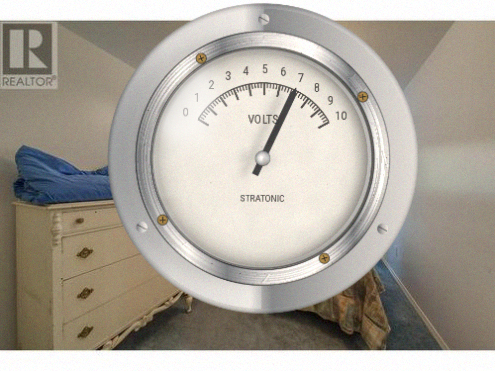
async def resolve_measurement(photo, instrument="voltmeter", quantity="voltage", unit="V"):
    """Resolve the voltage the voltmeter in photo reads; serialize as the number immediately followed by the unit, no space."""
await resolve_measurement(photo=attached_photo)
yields 7V
